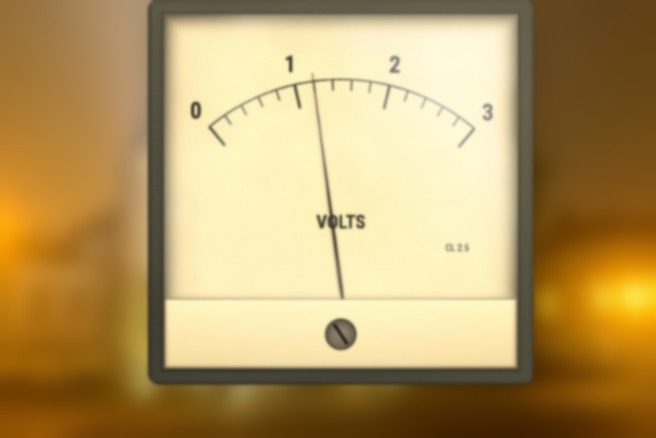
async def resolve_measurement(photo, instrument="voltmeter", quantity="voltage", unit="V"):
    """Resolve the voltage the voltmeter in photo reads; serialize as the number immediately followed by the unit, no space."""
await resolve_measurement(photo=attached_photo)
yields 1.2V
